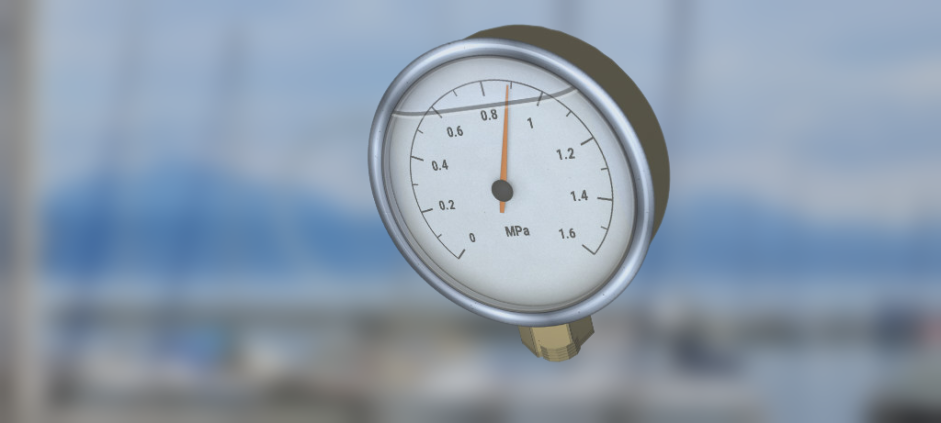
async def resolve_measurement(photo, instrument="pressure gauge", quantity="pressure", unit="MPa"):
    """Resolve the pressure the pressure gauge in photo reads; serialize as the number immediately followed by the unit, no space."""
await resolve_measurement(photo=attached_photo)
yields 0.9MPa
